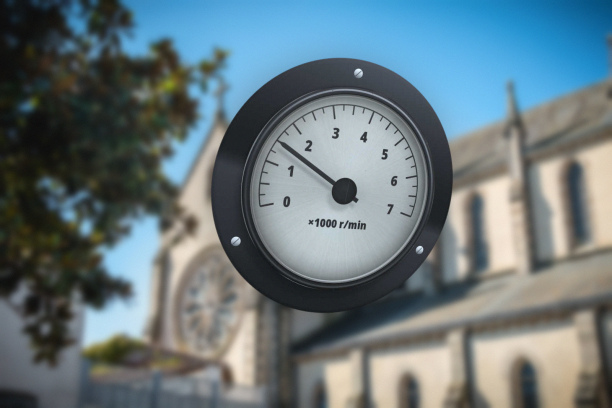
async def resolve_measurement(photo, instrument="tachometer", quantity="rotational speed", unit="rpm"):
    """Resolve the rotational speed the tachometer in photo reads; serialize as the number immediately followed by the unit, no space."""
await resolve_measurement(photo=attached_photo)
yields 1500rpm
